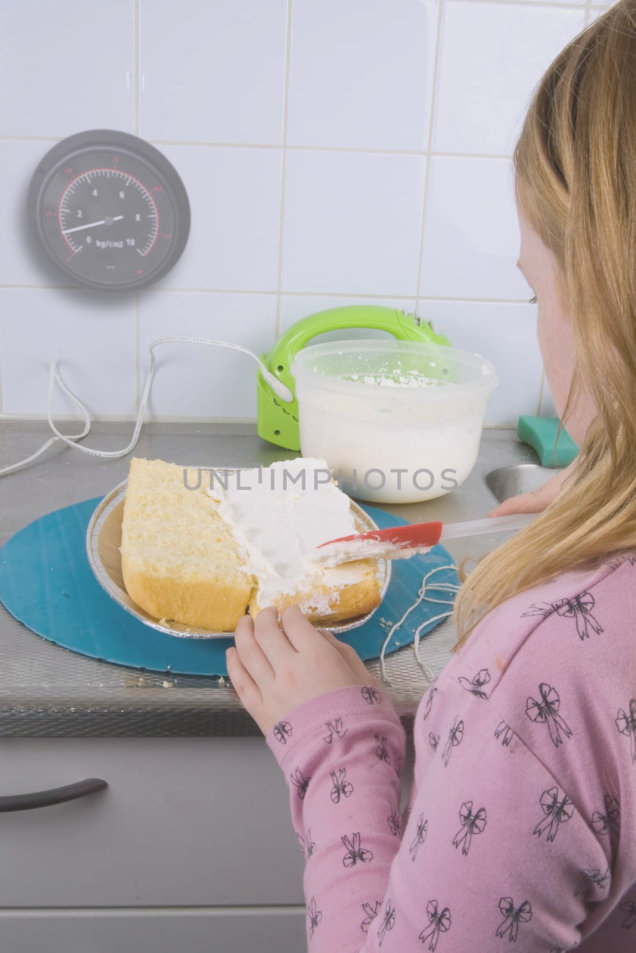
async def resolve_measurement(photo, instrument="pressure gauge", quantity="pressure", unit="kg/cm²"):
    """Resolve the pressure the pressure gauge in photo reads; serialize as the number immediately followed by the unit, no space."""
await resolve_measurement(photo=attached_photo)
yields 1kg/cm²
